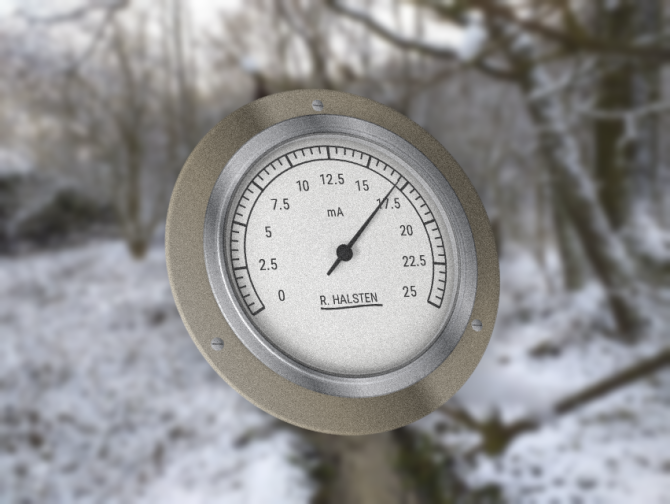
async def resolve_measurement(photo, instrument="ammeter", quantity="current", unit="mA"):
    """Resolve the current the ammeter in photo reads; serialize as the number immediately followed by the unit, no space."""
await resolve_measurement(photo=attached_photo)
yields 17mA
